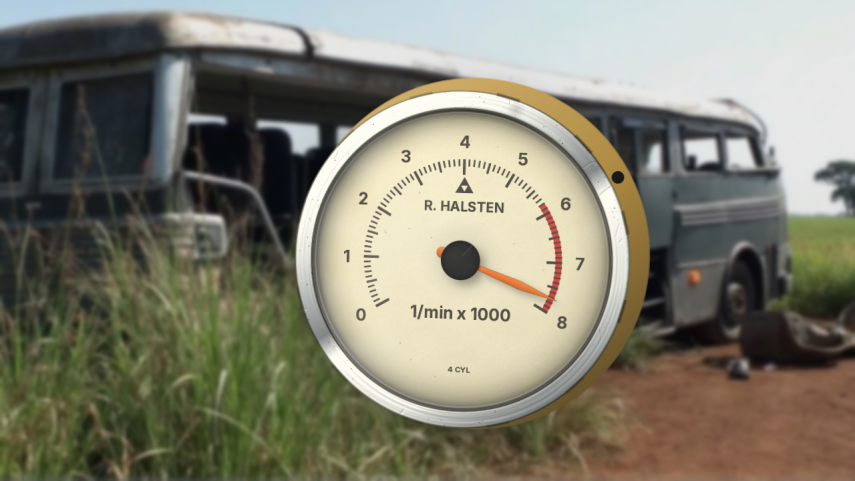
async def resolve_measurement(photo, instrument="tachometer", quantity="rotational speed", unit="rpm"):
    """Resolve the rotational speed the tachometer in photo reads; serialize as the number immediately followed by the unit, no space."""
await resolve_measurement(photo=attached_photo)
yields 7700rpm
